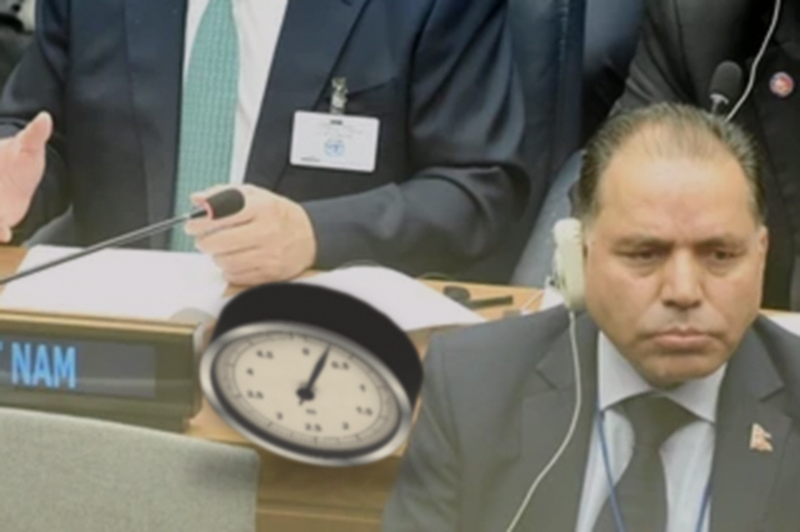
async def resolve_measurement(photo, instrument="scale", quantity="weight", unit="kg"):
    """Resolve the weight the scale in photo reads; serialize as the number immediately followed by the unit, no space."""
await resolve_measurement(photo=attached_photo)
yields 0.25kg
